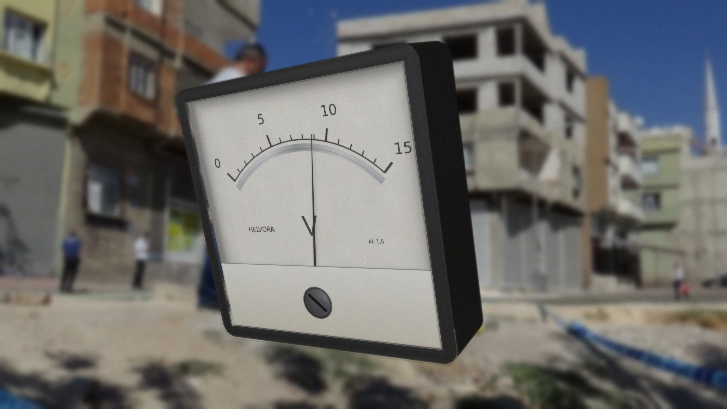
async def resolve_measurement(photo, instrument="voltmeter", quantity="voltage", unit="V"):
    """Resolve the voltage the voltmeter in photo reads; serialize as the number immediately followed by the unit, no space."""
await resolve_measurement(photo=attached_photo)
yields 9V
